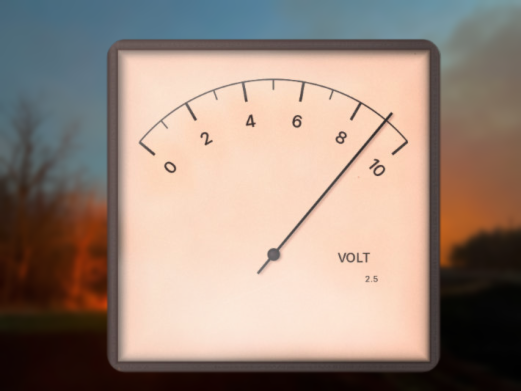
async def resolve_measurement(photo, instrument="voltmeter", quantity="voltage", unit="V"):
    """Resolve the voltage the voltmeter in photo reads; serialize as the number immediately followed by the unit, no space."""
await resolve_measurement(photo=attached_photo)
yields 9V
